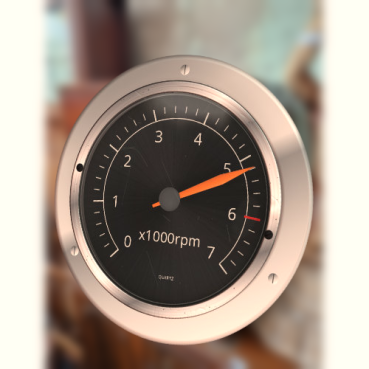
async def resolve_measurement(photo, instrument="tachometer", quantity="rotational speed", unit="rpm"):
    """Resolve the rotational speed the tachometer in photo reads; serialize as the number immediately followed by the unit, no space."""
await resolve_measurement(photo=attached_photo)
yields 5200rpm
